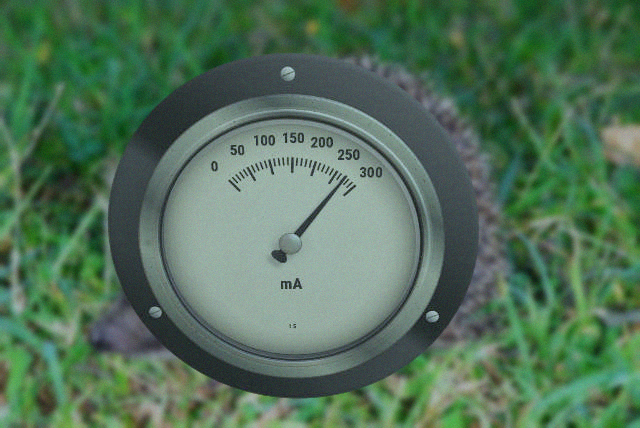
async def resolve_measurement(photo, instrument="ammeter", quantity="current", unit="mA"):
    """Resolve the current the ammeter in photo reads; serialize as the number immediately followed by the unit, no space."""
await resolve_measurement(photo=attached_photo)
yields 270mA
